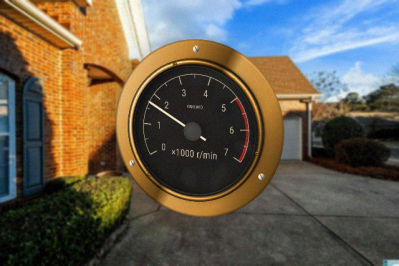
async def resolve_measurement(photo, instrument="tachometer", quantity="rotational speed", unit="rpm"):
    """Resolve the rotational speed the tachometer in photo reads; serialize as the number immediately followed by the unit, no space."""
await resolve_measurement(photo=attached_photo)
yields 1750rpm
